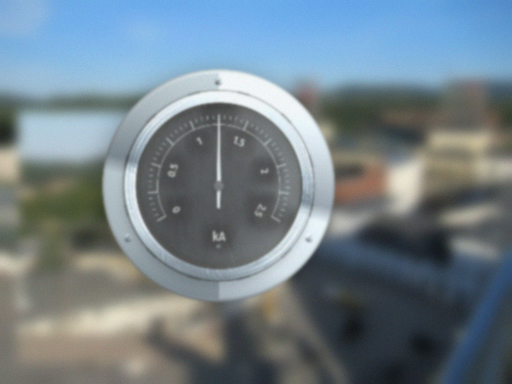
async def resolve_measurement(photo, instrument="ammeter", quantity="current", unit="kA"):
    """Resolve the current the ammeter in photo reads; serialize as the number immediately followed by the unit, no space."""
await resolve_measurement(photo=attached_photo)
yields 1.25kA
